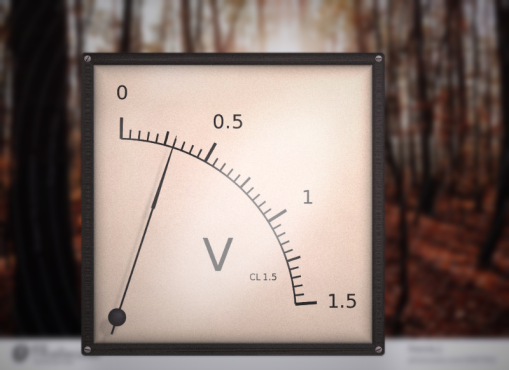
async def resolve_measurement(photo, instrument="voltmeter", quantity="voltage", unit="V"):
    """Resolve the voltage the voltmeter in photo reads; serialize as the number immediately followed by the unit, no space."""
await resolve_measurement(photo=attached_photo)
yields 0.3V
